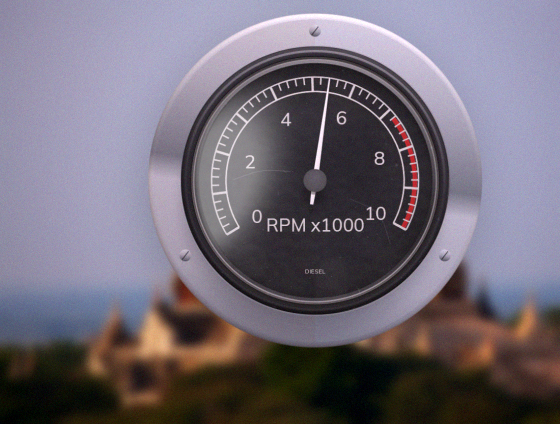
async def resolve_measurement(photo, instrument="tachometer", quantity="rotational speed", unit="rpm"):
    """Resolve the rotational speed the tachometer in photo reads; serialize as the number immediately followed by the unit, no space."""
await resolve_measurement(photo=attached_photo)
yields 5400rpm
